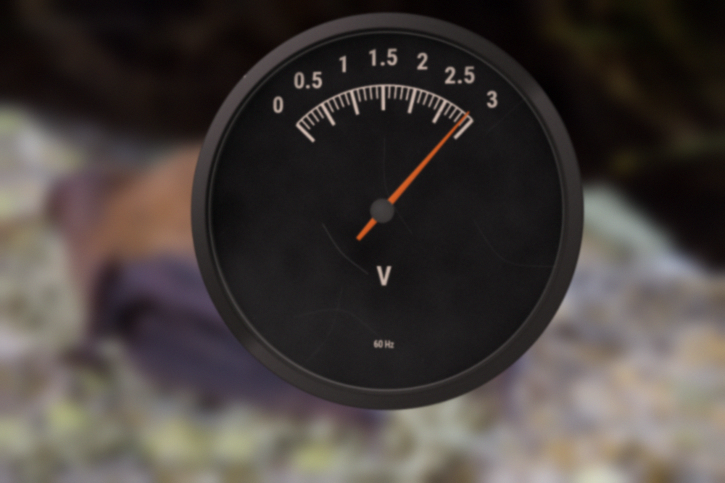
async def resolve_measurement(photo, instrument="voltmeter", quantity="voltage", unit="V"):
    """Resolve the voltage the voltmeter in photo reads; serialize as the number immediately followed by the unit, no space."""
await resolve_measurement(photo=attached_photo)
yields 2.9V
